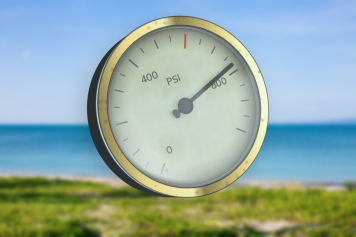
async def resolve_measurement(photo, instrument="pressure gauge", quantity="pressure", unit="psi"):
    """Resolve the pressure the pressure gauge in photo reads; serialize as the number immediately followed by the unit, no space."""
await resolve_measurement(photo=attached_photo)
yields 775psi
